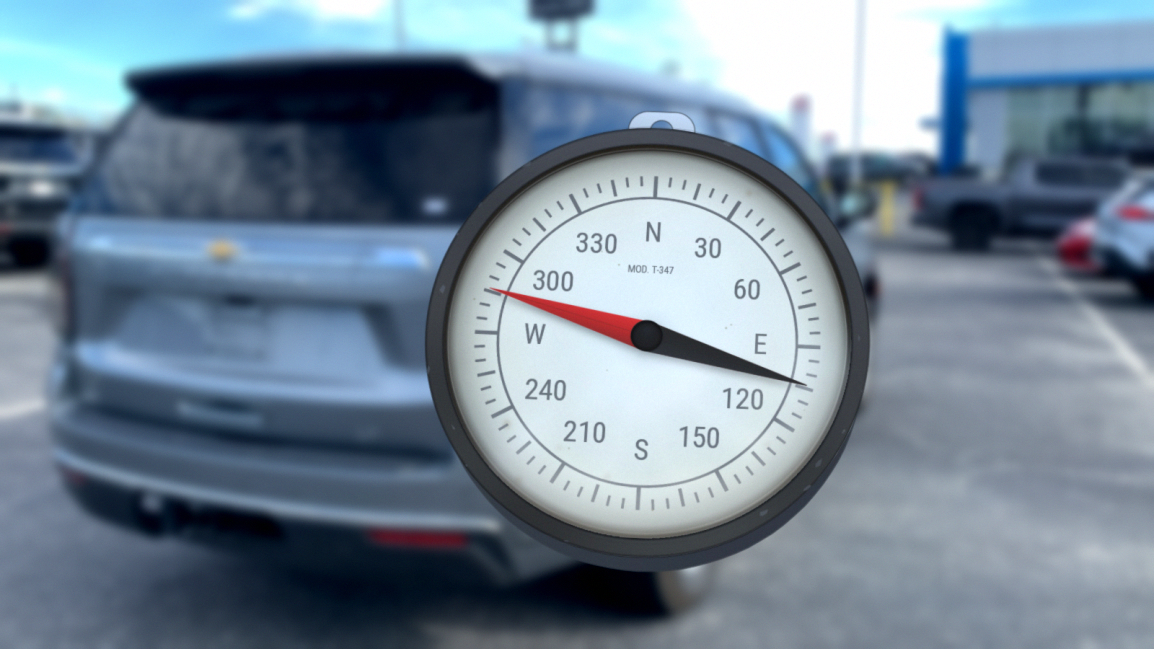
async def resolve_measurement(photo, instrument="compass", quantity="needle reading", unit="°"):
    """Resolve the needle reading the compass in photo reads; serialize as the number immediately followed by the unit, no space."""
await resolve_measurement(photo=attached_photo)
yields 285°
